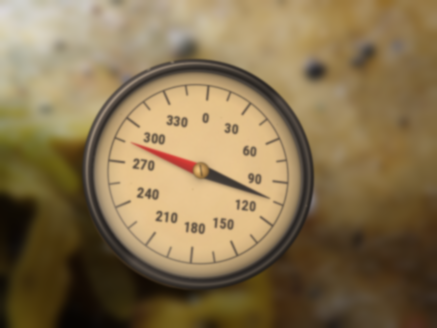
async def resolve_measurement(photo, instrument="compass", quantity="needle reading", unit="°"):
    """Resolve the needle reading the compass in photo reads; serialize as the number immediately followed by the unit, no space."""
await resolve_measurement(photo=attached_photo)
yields 285°
